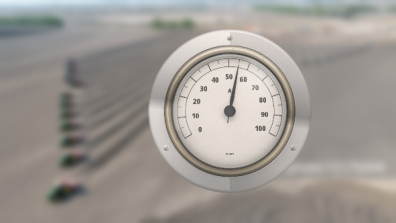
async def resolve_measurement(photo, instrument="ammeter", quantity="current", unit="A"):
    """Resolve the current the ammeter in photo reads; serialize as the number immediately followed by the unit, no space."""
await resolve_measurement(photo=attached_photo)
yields 55A
